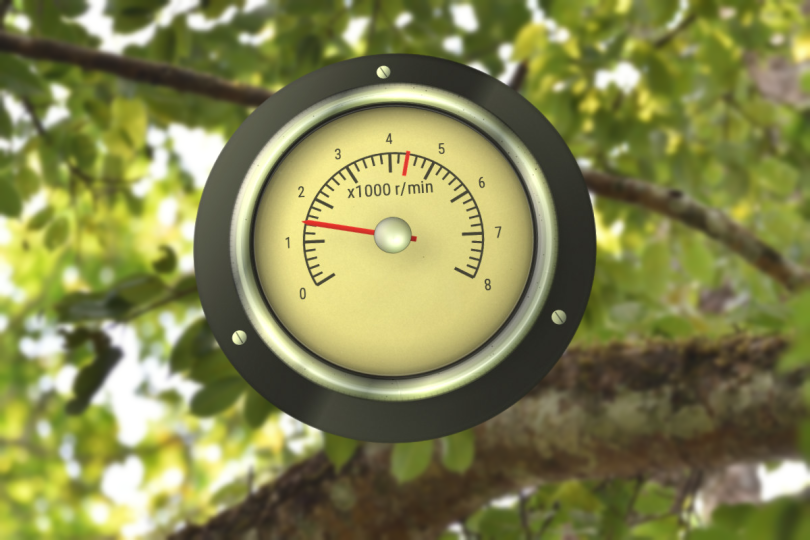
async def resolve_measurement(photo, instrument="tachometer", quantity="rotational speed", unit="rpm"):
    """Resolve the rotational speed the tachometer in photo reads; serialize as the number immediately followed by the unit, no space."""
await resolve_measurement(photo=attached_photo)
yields 1400rpm
